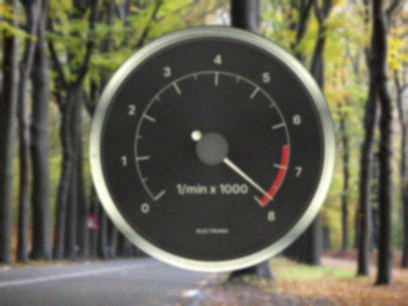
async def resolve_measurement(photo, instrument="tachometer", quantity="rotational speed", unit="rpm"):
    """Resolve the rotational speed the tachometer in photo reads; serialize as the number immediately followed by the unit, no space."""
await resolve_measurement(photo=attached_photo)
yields 7750rpm
